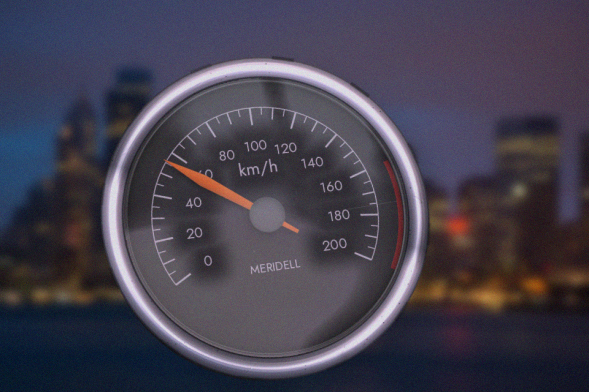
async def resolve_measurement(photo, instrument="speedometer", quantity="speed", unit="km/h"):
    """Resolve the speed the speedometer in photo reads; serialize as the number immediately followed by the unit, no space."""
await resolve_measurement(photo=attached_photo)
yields 55km/h
